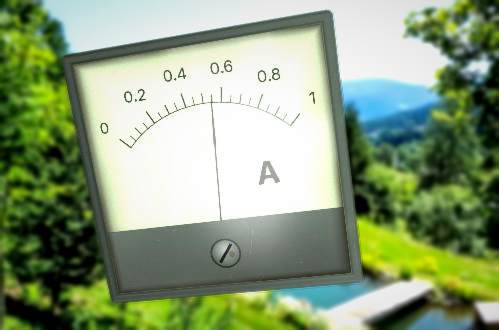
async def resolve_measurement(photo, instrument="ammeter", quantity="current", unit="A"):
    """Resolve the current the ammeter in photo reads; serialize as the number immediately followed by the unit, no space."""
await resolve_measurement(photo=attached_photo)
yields 0.55A
